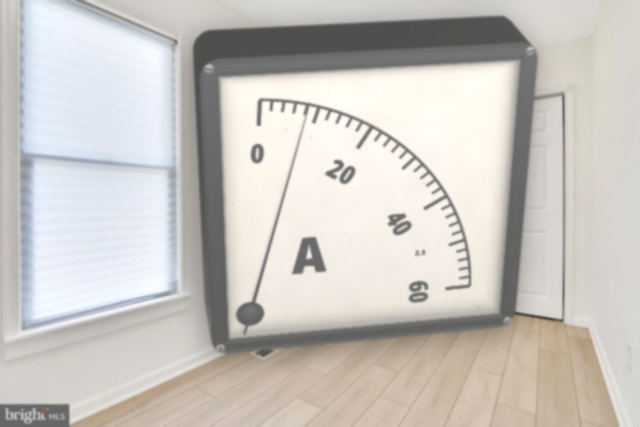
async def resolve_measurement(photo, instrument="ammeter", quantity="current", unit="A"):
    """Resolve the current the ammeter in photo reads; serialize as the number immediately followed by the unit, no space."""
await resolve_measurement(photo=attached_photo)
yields 8A
